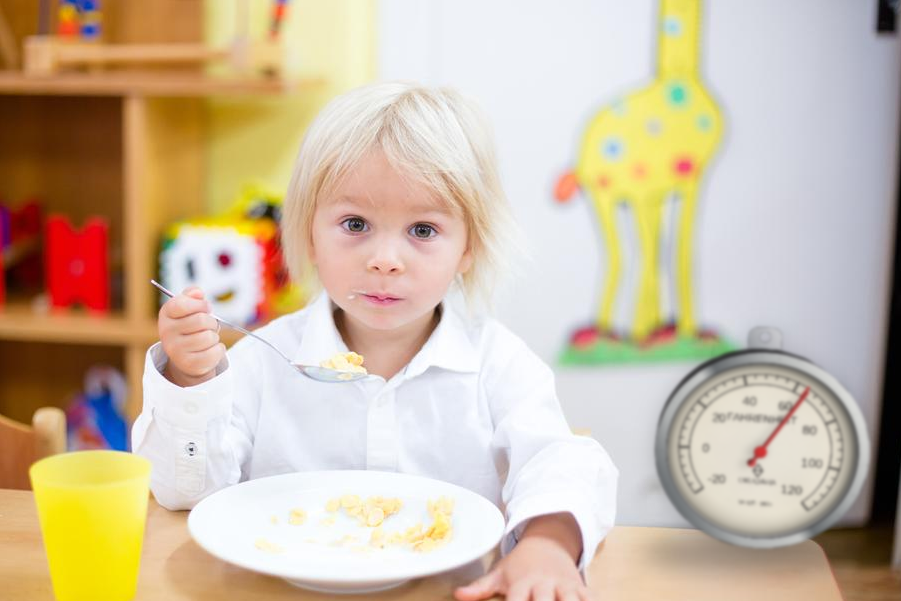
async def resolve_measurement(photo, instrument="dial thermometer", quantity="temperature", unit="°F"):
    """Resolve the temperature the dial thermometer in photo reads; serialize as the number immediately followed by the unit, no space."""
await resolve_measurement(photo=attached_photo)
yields 64°F
